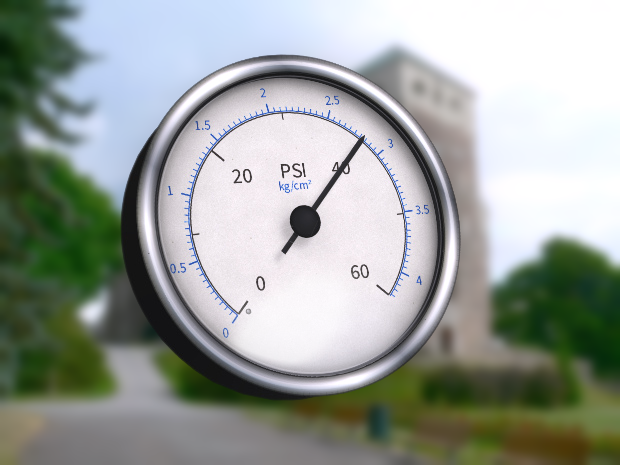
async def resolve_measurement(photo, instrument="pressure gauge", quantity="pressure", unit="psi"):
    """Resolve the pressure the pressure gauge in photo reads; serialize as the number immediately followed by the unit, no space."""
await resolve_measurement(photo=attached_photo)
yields 40psi
